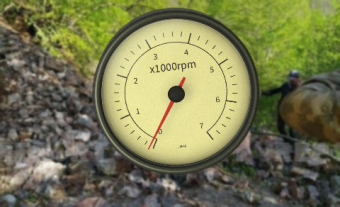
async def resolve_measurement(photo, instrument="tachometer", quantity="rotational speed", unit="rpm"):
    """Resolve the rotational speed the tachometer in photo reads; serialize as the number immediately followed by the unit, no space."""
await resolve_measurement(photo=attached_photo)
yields 100rpm
